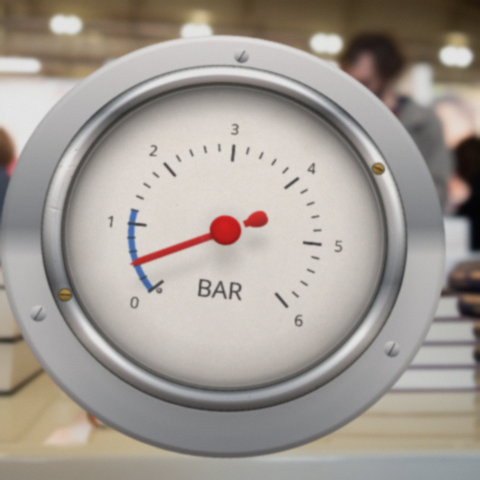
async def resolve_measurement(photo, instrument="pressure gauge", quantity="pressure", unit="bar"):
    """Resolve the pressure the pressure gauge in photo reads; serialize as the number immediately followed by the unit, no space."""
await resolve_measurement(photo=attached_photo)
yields 0.4bar
